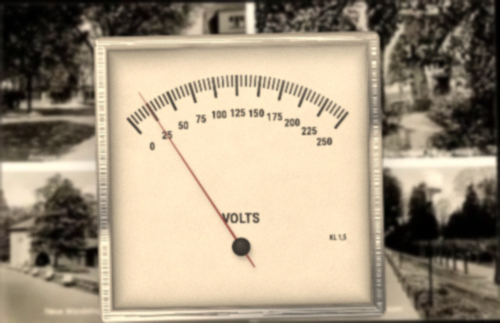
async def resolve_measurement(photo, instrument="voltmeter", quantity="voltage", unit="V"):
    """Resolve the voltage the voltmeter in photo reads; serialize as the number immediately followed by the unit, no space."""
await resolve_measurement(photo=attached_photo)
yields 25V
